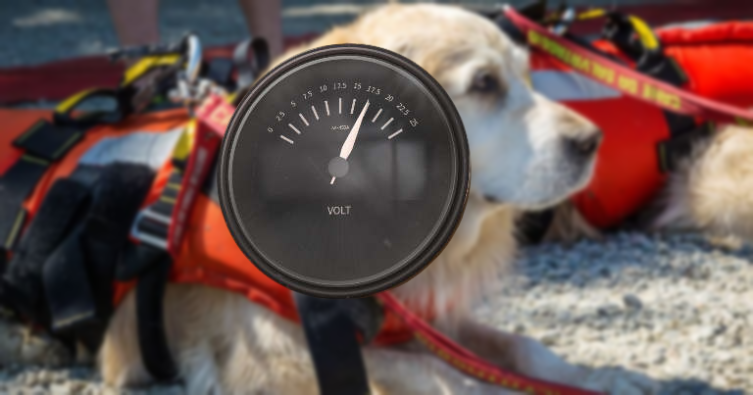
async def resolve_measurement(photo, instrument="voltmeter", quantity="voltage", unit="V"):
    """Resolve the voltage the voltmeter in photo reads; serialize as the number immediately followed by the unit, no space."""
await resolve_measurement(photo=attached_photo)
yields 17.5V
